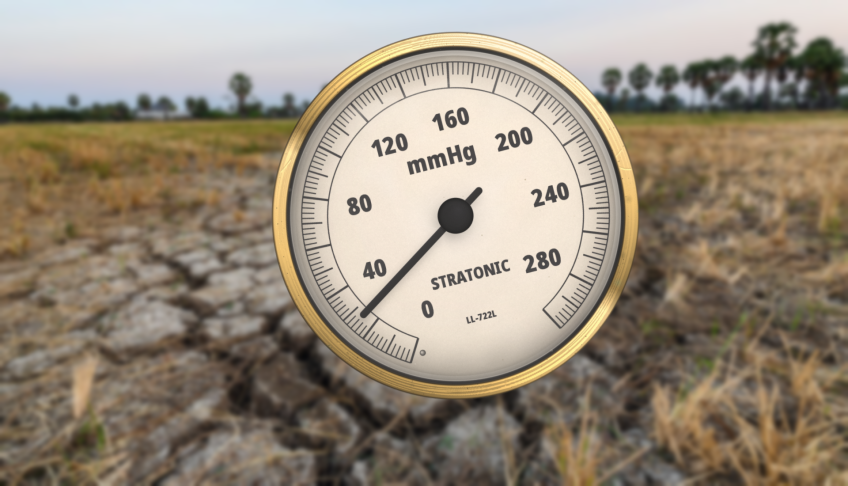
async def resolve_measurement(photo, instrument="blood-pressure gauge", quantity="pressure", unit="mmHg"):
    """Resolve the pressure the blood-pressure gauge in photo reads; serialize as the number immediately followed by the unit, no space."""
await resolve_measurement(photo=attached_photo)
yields 26mmHg
